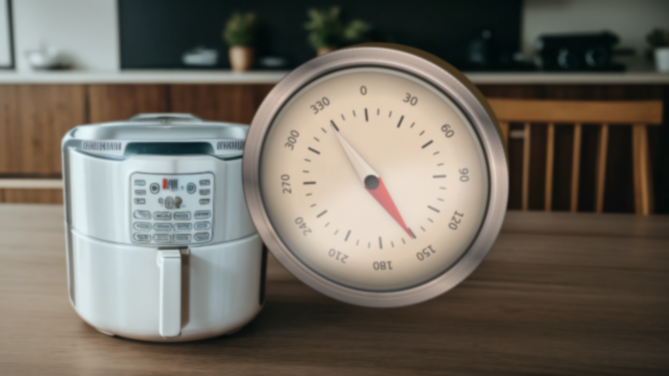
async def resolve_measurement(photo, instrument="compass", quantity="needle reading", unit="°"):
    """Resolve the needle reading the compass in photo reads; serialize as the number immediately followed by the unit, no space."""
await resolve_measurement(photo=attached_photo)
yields 150°
